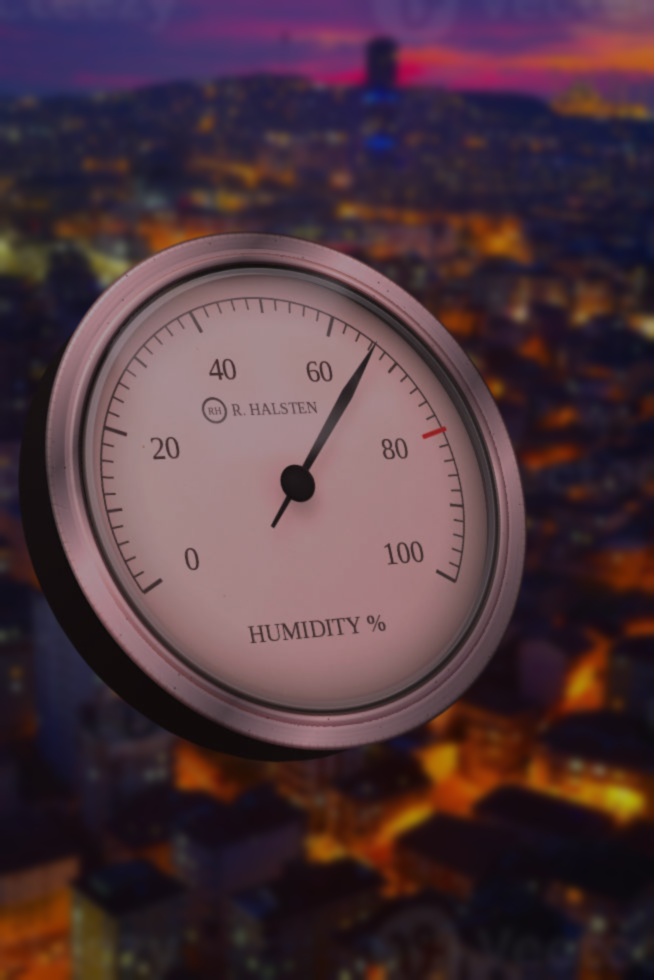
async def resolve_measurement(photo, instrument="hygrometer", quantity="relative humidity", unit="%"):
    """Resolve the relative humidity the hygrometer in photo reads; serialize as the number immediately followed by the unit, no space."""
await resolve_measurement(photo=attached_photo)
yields 66%
